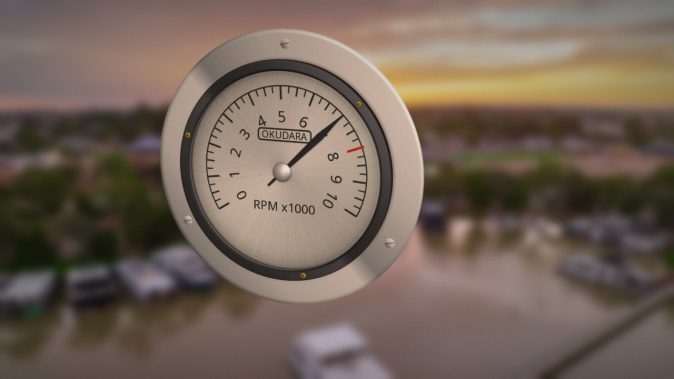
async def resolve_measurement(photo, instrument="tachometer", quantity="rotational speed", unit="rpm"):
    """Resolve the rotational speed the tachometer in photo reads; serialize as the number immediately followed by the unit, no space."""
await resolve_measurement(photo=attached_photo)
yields 7000rpm
